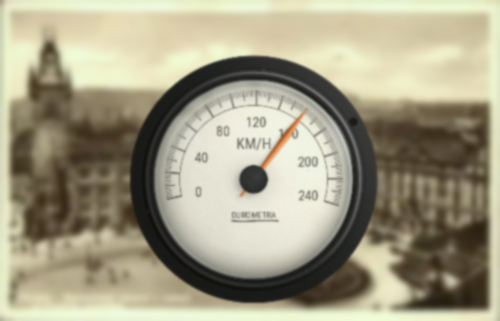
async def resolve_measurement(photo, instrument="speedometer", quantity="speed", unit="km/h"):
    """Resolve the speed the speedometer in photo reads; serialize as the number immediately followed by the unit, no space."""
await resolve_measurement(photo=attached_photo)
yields 160km/h
